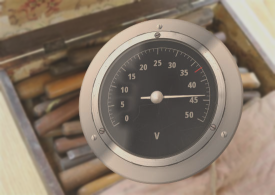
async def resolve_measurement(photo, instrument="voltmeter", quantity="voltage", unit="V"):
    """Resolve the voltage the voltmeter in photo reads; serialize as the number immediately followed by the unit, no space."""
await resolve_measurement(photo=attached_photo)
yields 44V
